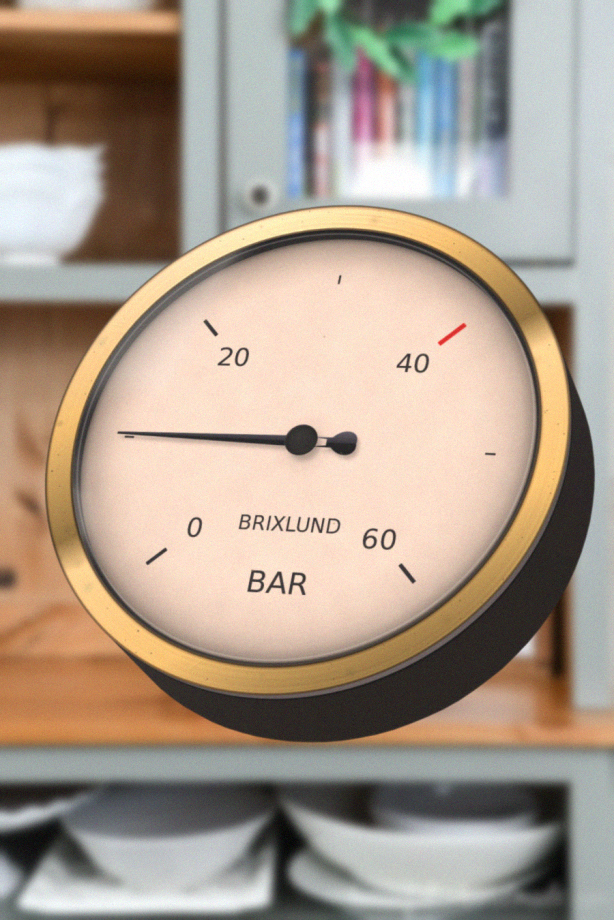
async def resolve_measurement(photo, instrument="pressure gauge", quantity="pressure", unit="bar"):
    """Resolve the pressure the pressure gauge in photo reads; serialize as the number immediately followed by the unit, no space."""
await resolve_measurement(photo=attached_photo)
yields 10bar
